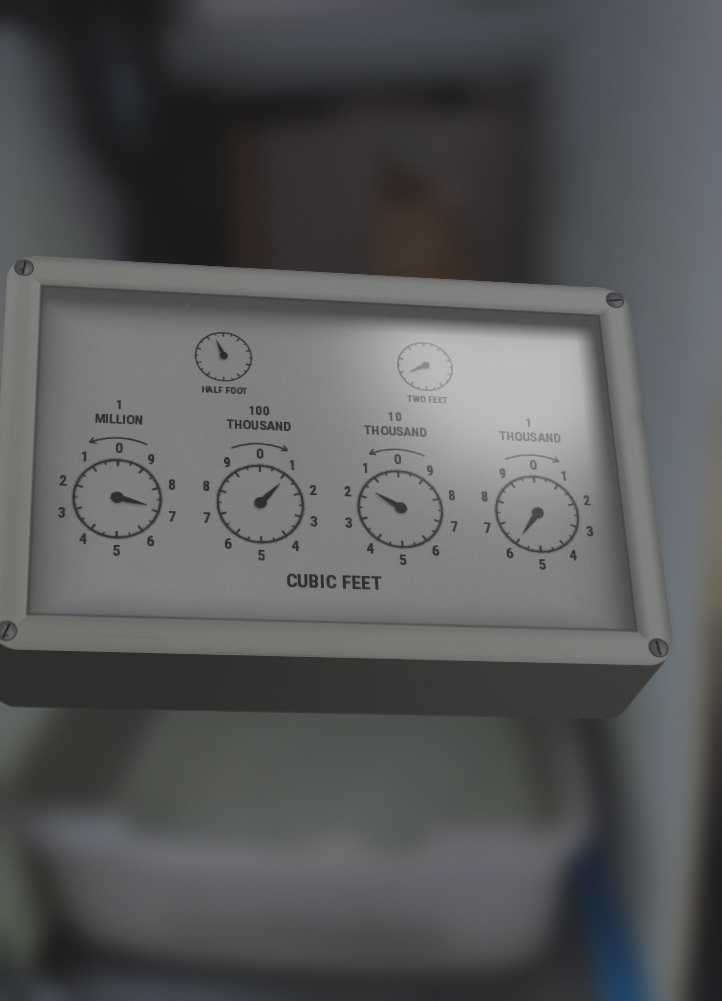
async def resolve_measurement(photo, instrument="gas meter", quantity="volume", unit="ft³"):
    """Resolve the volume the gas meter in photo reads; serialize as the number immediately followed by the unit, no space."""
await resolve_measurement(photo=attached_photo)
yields 711600ft³
